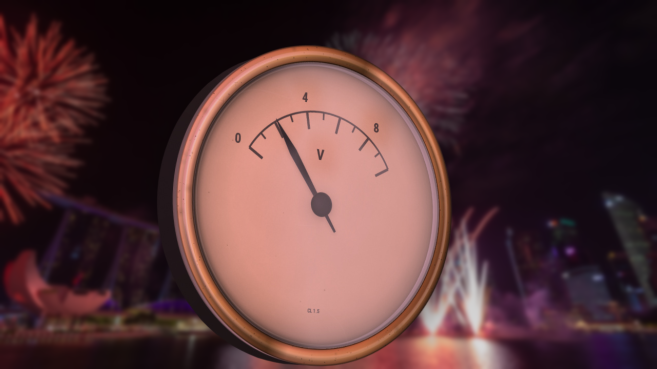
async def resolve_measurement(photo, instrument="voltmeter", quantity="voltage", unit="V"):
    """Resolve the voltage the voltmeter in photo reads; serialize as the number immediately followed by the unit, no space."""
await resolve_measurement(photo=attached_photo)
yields 2V
